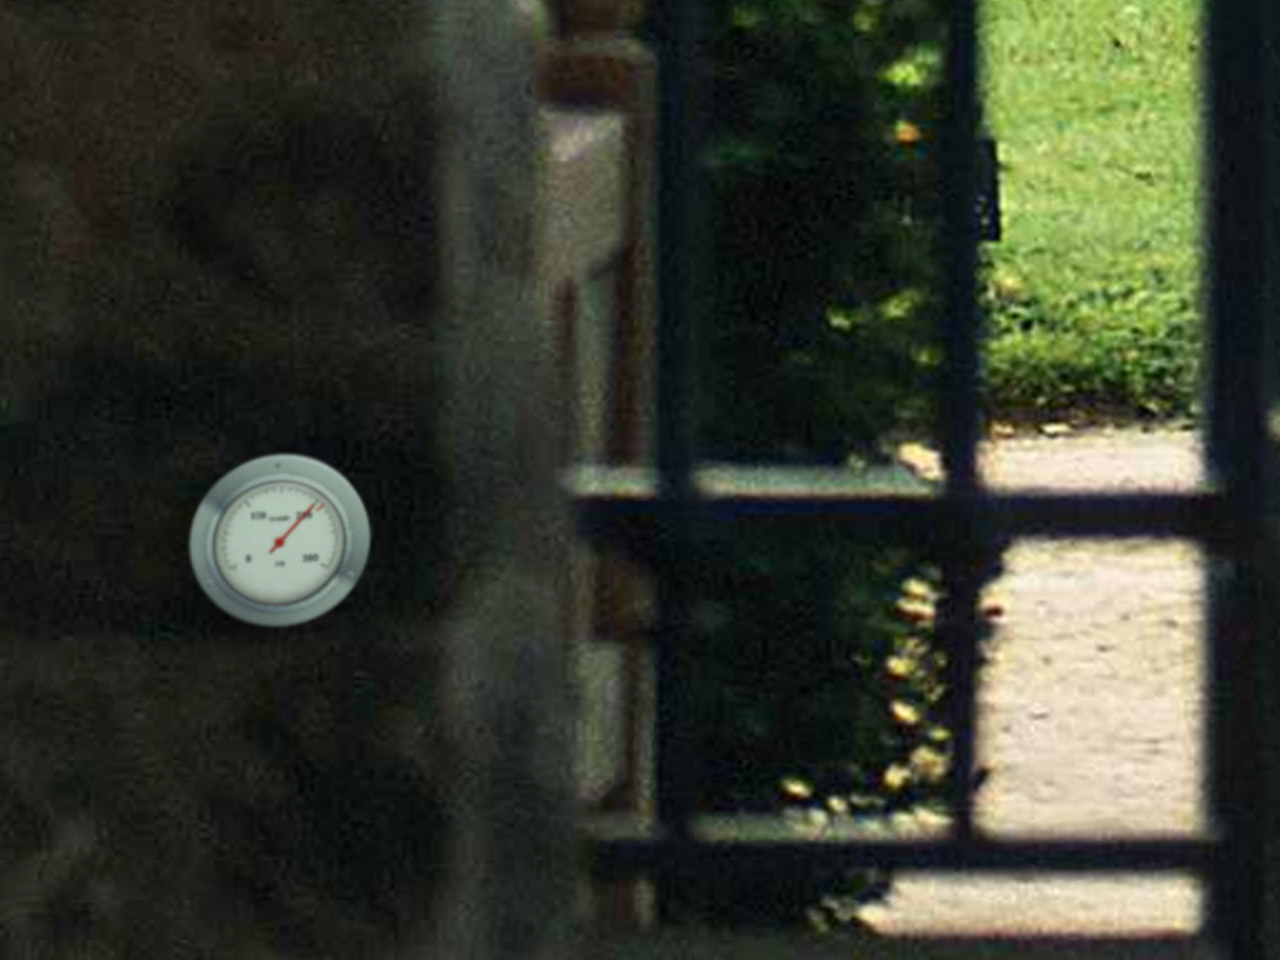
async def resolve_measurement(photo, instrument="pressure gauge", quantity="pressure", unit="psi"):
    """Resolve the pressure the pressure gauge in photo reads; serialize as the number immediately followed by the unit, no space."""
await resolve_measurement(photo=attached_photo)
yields 200psi
